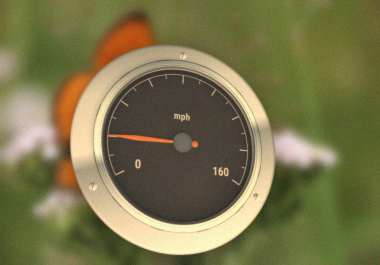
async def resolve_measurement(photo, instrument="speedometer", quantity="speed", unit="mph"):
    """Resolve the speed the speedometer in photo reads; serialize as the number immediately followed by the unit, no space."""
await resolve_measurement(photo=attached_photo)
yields 20mph
